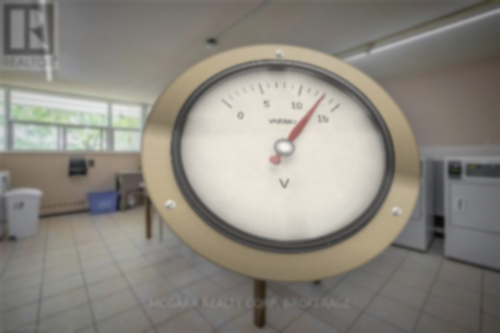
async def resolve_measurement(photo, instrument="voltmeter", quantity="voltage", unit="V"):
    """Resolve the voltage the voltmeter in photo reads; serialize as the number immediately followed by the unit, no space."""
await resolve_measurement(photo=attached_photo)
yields 13V
